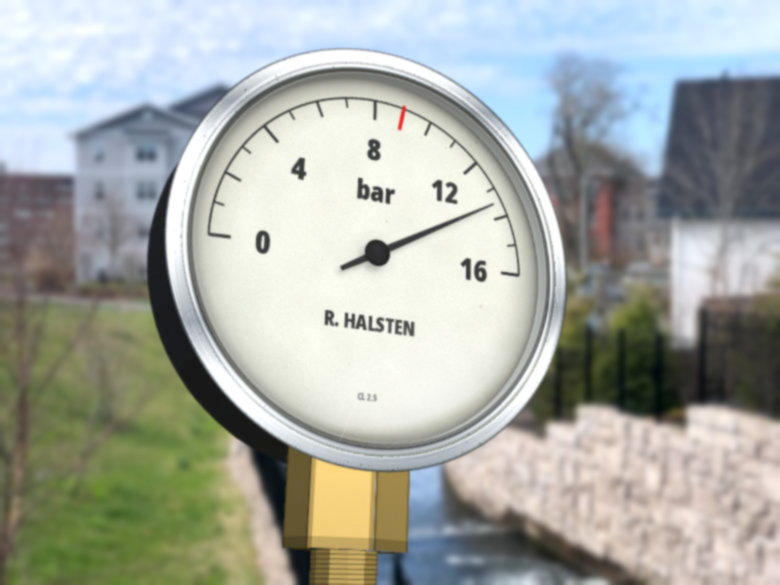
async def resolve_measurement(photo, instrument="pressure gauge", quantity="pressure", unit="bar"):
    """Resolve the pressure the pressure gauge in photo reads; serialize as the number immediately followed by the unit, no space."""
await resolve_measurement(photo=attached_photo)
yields 13.5bar
